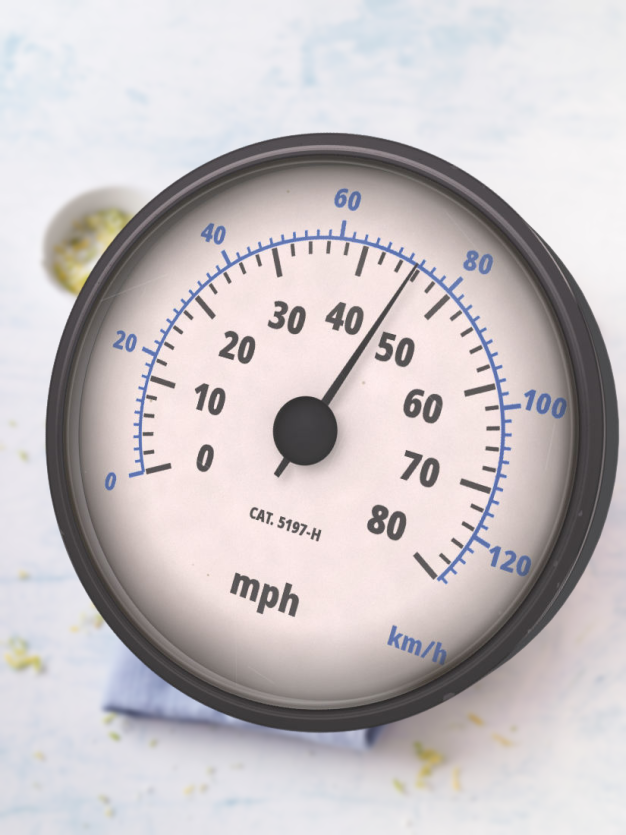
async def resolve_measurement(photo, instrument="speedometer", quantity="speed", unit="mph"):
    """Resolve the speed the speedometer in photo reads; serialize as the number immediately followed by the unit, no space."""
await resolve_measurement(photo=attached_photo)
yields 46mph
